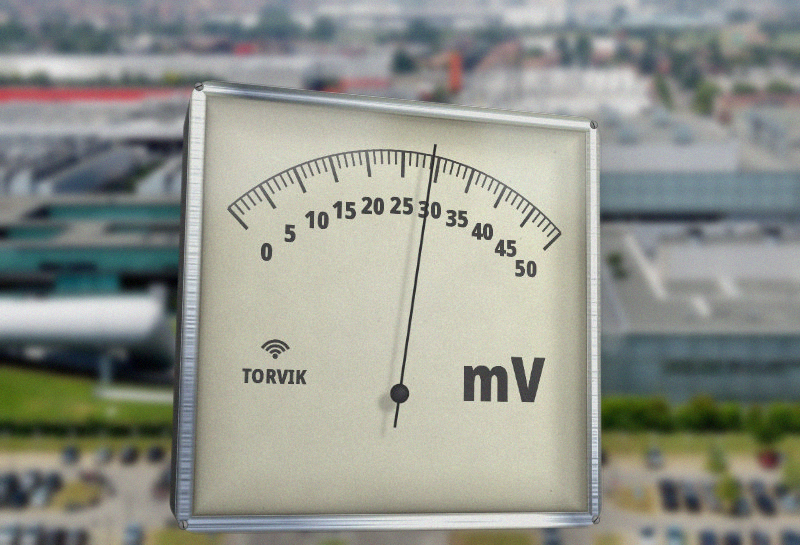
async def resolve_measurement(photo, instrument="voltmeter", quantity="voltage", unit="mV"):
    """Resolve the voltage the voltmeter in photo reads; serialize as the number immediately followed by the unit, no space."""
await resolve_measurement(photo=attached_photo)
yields 29mV
